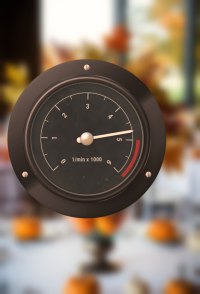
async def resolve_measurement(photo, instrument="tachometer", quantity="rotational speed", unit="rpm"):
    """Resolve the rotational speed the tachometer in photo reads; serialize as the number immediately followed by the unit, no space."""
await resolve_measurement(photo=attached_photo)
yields 4750rpm
